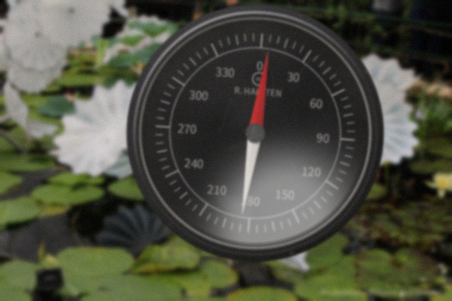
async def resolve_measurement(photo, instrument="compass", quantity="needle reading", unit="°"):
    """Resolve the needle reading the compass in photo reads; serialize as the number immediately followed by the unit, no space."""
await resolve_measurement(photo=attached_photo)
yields 5°
